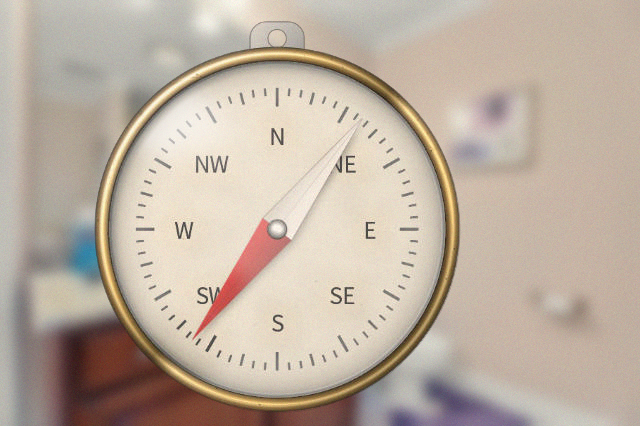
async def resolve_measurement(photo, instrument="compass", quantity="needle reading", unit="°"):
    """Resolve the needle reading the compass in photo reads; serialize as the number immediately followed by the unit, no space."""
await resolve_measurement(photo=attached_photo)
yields 217.5°
